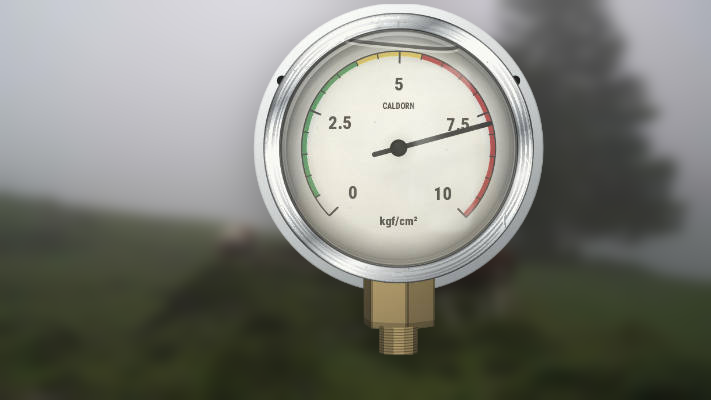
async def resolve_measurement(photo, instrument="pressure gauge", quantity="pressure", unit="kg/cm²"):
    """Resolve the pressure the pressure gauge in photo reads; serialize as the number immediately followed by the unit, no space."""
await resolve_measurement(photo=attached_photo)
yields 7.75kg/cm²
